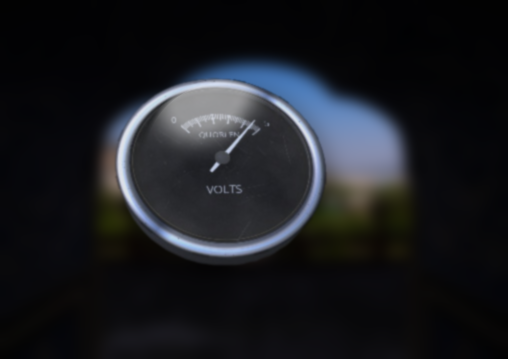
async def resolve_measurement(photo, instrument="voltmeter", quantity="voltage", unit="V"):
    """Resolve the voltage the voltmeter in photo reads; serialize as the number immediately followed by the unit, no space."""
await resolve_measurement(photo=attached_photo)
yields 4.5V
